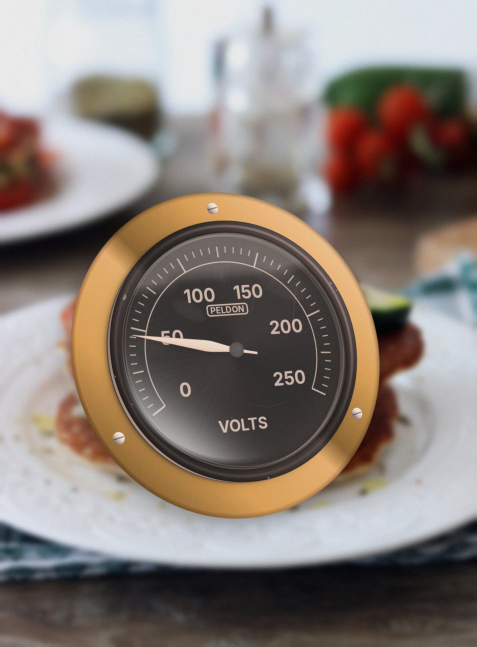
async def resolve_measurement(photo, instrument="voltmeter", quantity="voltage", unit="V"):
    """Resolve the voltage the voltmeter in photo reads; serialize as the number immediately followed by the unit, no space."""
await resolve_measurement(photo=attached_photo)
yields 45V
